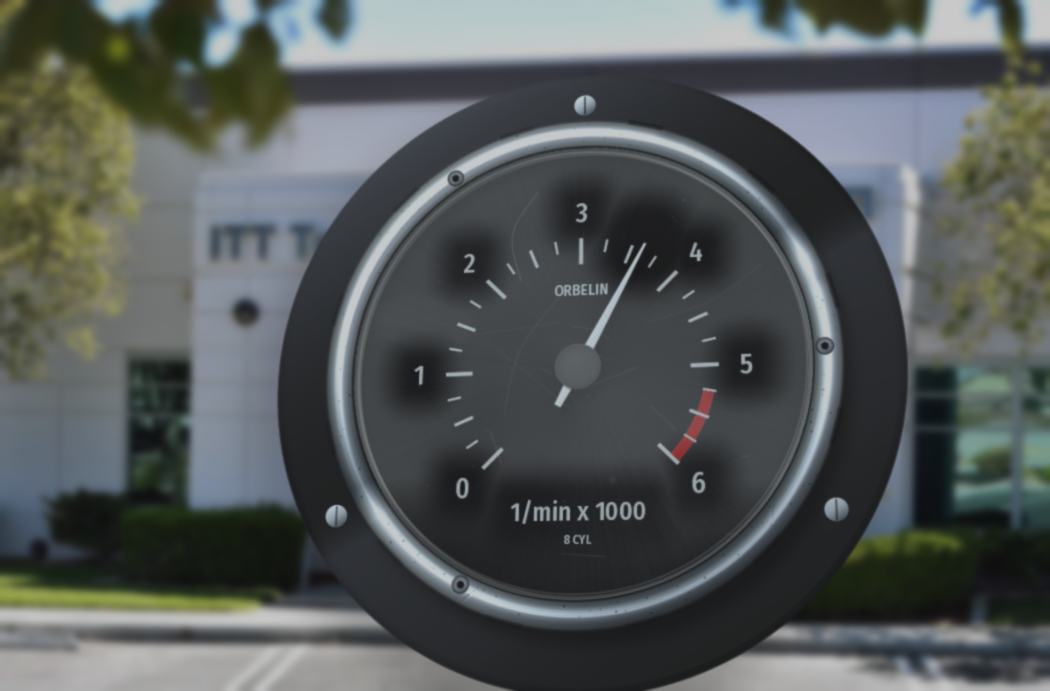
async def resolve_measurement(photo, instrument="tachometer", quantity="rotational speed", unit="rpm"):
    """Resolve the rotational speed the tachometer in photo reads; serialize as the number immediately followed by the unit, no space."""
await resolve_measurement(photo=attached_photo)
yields 3625rpm
